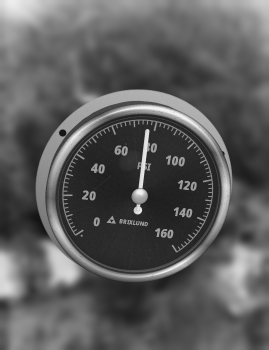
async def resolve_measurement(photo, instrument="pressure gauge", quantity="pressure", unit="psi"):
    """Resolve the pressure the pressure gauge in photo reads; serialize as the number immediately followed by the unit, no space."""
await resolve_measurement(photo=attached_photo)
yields 76psi
